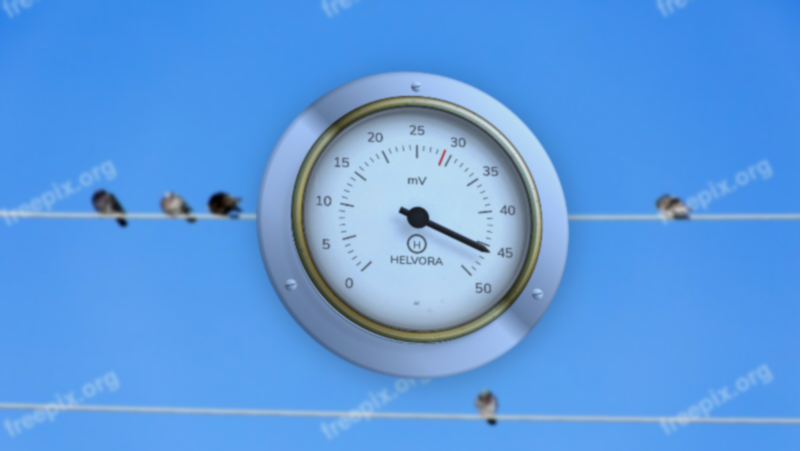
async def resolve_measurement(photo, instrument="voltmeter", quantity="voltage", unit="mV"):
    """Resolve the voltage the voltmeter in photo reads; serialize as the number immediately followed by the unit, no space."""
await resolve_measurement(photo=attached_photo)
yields 46mV
